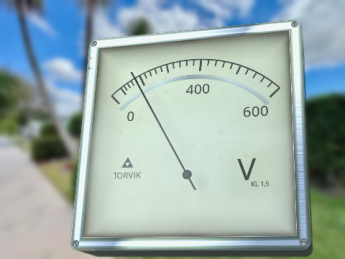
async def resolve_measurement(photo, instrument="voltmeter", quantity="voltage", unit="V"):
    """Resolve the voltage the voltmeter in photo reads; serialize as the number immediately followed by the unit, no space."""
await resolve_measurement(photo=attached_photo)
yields 180V
